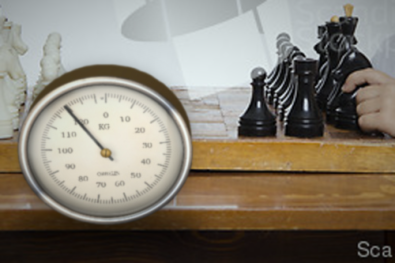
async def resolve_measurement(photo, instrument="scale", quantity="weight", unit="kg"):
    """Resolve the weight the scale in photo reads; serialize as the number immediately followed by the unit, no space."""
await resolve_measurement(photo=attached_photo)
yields 120kg
